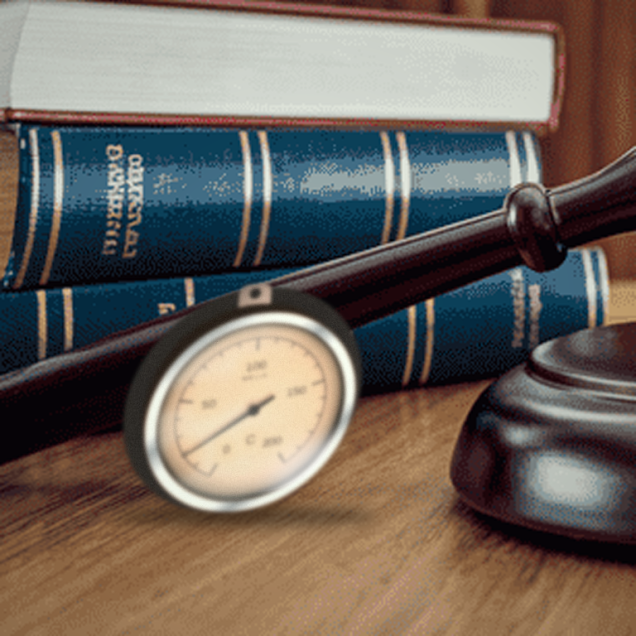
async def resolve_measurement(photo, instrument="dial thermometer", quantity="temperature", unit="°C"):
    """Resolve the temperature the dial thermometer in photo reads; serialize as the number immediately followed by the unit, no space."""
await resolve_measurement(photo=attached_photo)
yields 20°C
